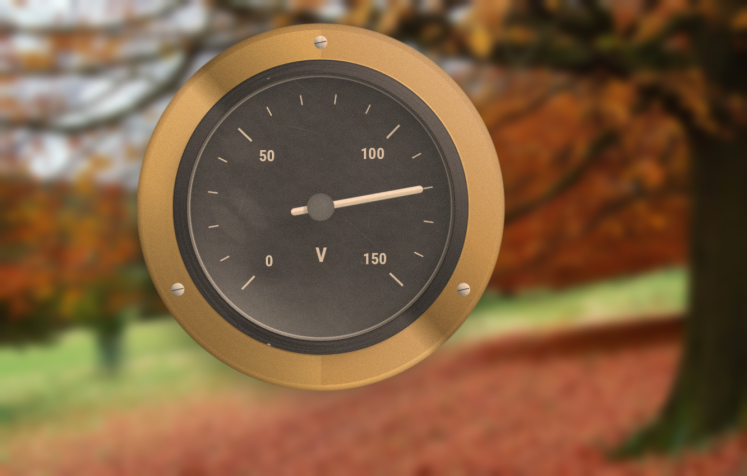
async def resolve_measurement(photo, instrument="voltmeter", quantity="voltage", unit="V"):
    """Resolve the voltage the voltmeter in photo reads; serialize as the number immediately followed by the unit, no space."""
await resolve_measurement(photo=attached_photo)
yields 120V
